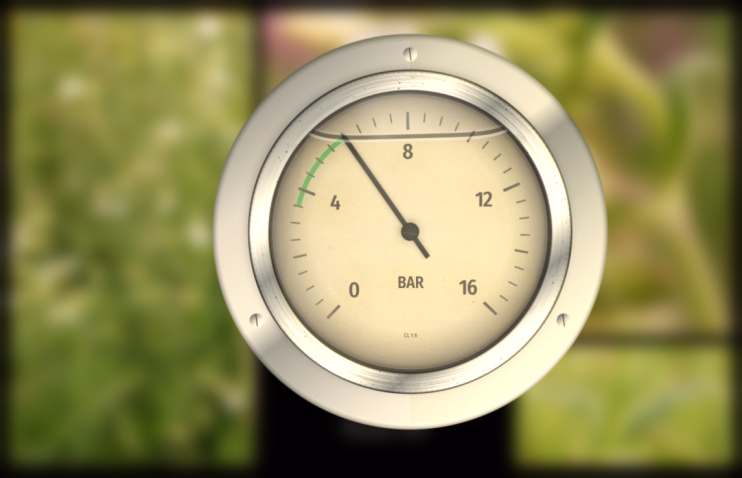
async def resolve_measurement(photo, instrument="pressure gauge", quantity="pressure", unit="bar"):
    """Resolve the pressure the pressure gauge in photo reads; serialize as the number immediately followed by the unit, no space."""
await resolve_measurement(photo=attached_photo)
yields 6bar
